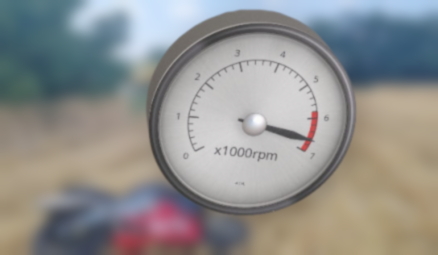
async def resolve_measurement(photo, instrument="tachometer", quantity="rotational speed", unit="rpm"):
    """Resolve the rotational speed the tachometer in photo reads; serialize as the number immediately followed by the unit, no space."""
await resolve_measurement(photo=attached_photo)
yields 6600rpm
